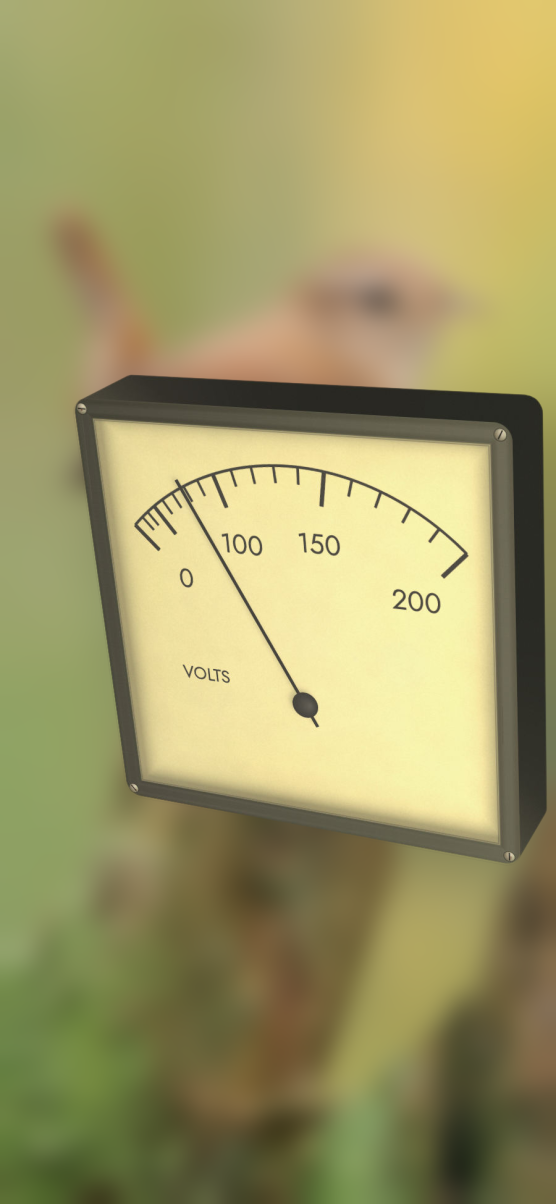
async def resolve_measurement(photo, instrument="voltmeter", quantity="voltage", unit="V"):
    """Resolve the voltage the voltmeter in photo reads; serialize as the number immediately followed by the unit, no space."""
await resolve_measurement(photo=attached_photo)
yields 80V
